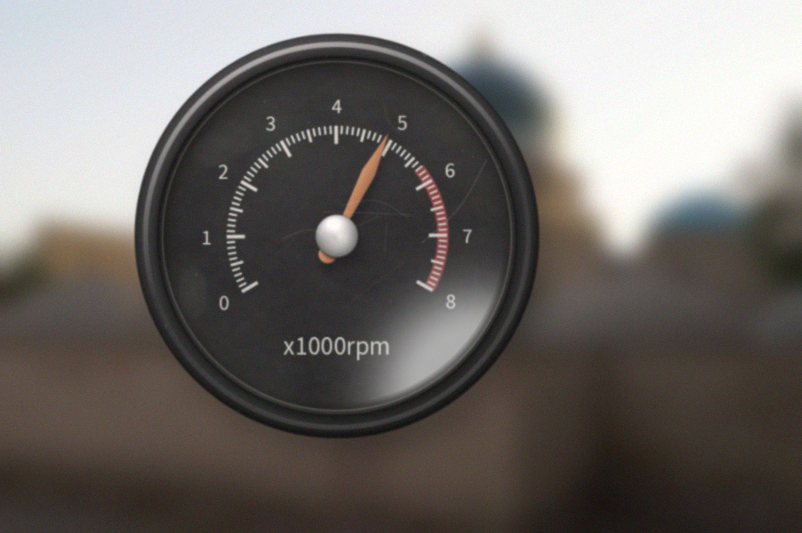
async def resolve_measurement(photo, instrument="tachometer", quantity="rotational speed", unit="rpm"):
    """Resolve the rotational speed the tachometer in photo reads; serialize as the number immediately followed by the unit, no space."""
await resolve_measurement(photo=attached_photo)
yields 4900rpm
